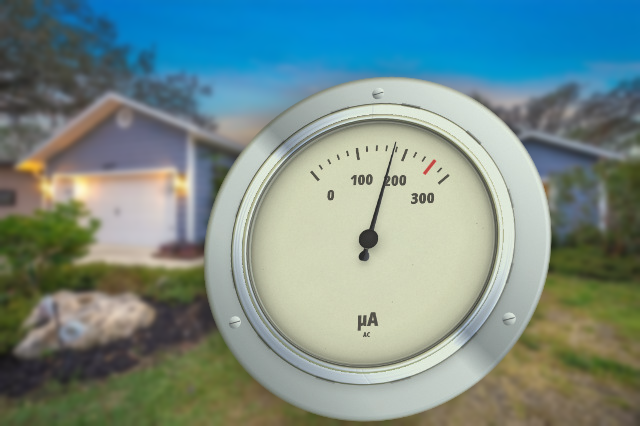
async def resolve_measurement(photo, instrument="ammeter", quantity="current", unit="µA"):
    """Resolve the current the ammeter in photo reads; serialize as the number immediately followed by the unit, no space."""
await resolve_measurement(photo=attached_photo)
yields 180µA
